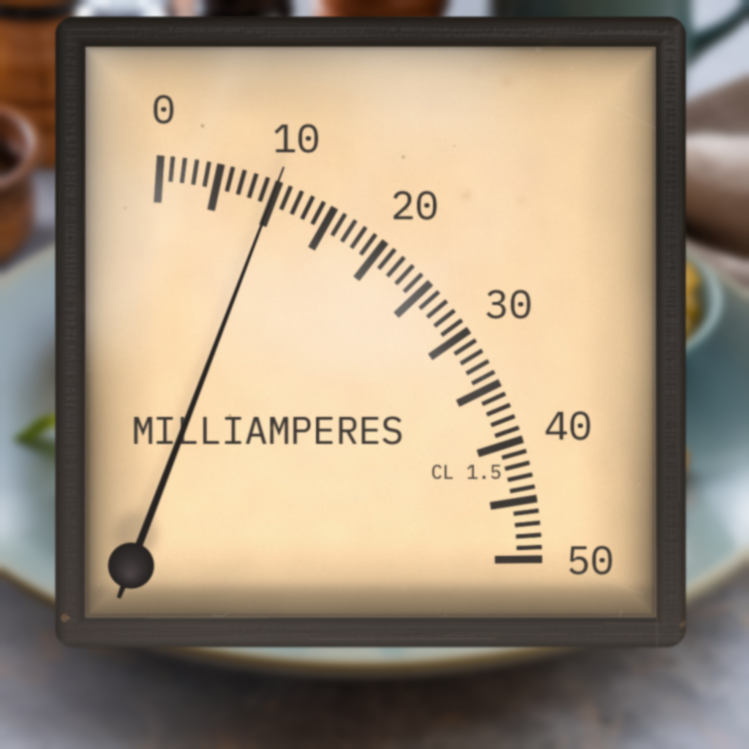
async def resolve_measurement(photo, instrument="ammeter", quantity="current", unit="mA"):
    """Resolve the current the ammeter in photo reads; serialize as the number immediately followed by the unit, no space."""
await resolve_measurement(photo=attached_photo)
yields 10mA
